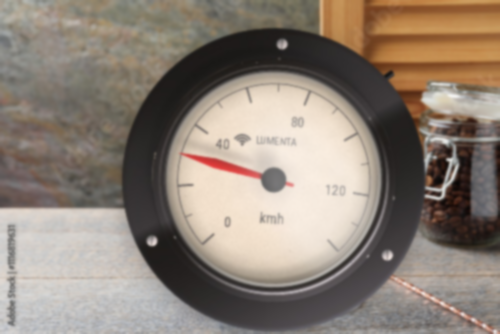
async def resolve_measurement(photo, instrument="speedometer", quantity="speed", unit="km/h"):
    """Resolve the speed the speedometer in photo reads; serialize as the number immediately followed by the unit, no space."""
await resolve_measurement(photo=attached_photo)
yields 30km/h
